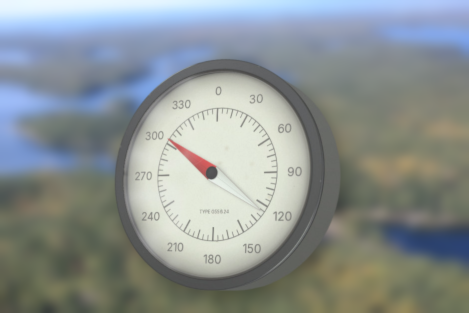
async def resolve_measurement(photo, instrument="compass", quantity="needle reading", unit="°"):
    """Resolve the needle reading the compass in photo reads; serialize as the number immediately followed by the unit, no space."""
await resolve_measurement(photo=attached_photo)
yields 305°
